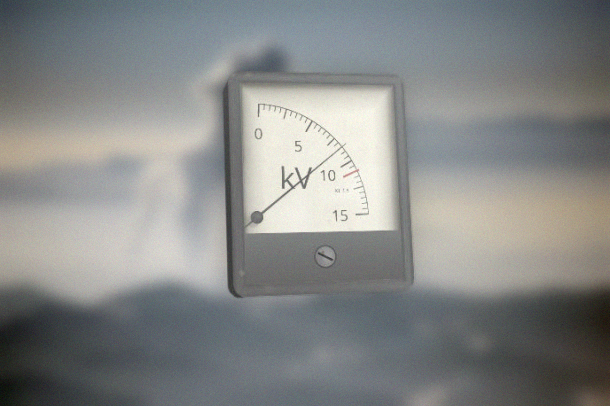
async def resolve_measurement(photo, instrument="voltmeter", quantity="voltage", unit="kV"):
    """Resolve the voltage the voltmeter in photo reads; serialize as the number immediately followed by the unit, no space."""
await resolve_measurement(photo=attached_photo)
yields 8.5kV
